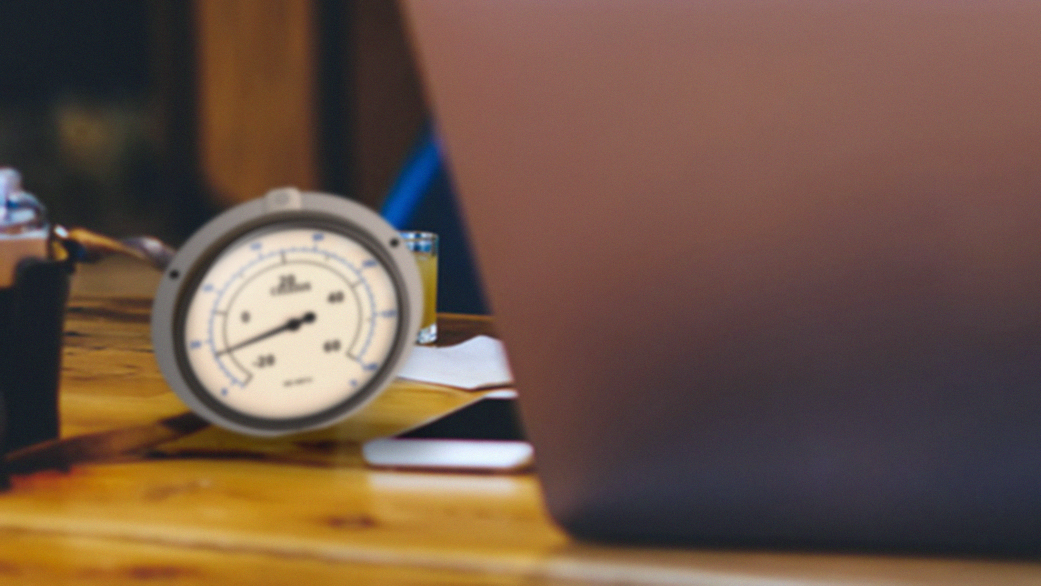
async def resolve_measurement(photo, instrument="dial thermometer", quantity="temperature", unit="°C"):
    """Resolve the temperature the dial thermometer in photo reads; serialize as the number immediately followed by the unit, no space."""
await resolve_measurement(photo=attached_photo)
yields -10°C
